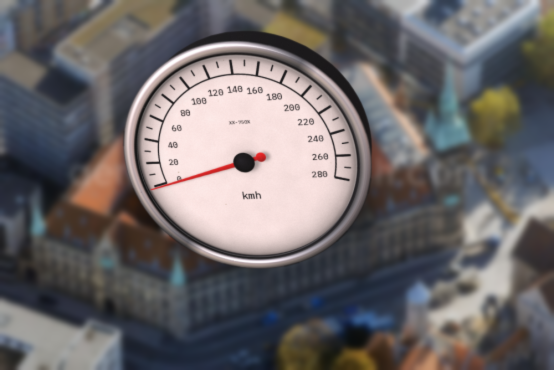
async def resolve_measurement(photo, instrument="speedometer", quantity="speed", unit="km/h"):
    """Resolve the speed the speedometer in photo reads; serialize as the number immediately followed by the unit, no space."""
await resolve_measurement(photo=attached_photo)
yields 0km/h
